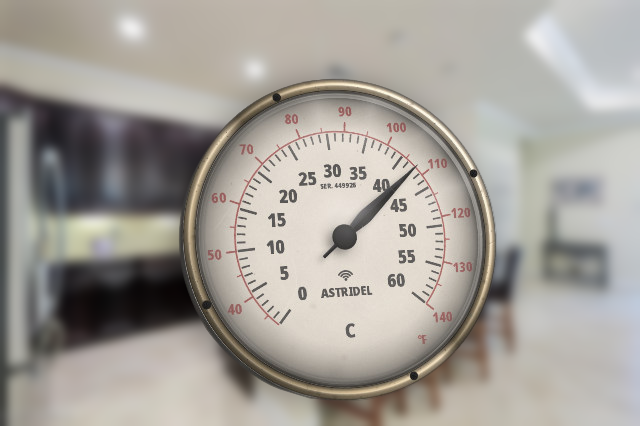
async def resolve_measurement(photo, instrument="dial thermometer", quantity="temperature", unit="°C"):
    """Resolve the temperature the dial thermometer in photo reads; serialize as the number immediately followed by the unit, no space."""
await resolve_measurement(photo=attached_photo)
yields 42°C
